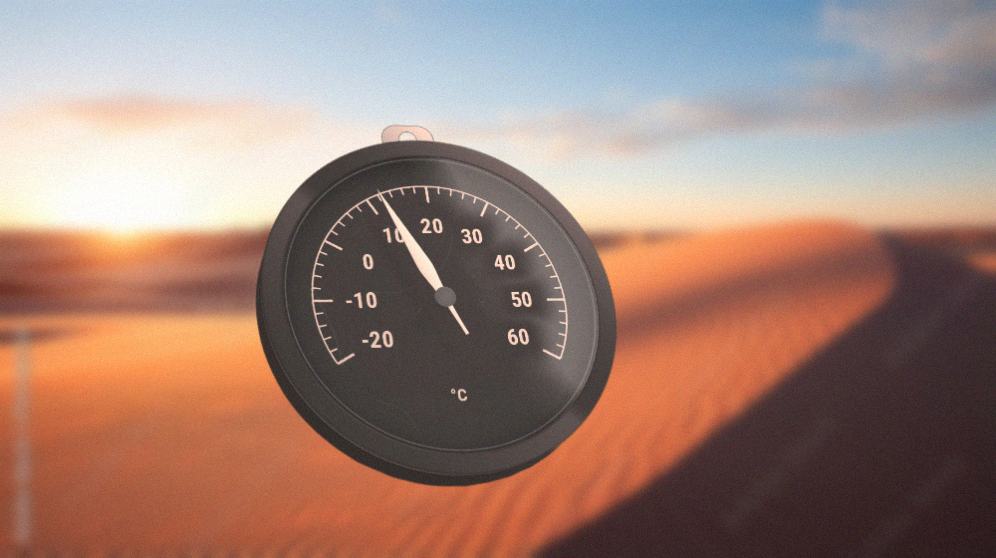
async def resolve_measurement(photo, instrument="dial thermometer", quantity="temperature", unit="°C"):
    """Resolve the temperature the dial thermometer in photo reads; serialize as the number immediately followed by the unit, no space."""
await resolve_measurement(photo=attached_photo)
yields 12°C
